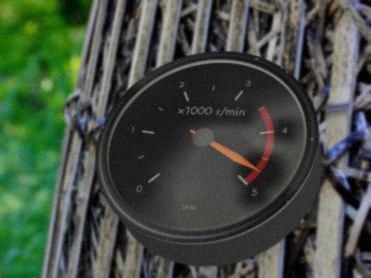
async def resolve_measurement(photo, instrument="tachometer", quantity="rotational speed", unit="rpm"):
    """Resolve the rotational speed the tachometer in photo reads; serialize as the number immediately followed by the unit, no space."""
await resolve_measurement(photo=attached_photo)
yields 4750rpm
